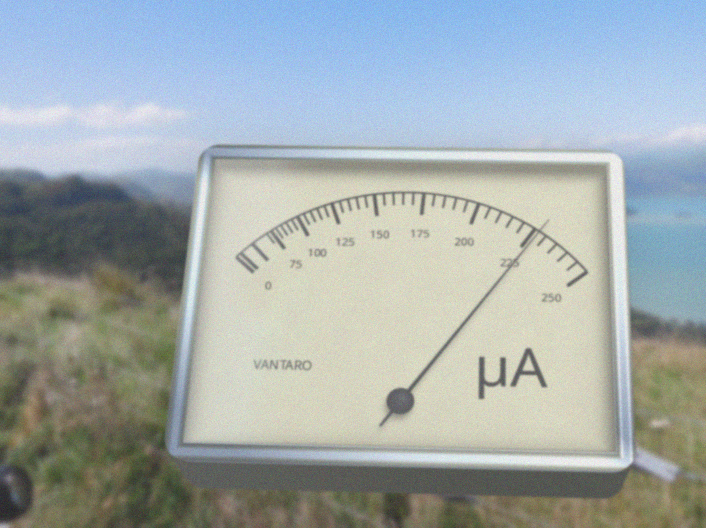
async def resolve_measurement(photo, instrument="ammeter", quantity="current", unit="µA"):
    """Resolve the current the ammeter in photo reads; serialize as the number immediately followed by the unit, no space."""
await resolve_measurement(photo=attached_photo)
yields 227.5µA
